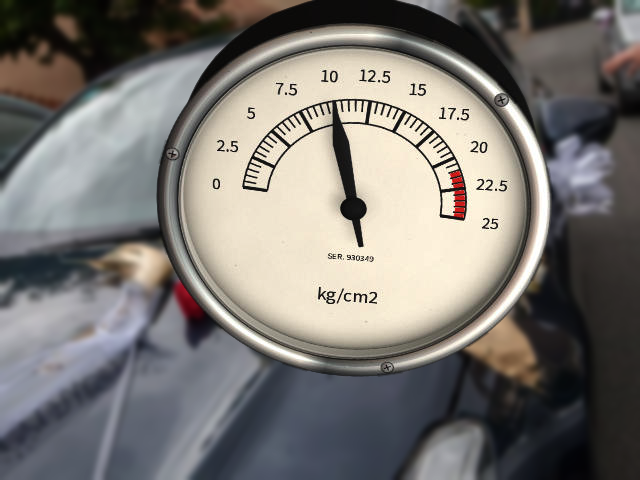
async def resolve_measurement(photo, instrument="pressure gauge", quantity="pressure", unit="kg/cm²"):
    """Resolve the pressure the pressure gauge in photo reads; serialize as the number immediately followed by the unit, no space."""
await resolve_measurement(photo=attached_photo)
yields 10kg/cm²
